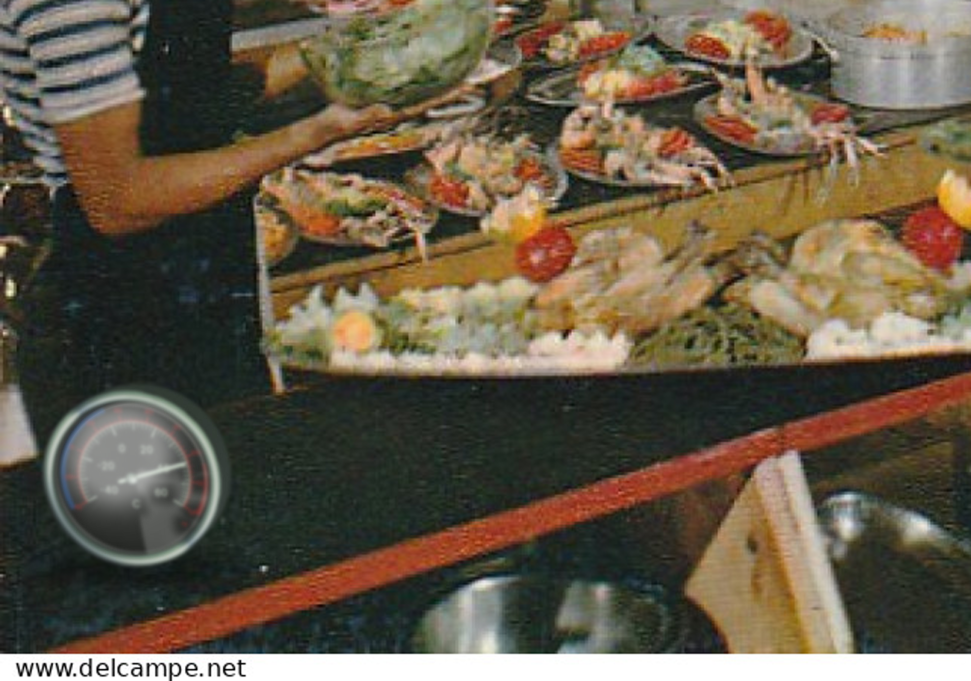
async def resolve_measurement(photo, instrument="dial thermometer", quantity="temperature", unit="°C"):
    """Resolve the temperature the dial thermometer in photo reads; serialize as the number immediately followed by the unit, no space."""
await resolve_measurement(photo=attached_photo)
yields 40°C
